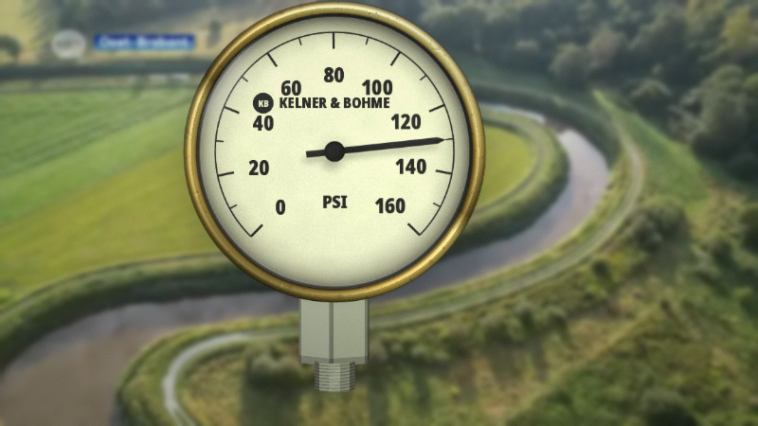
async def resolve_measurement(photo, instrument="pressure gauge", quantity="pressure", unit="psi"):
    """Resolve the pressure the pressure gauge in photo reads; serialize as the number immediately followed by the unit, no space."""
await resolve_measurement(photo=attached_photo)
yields 130psi
